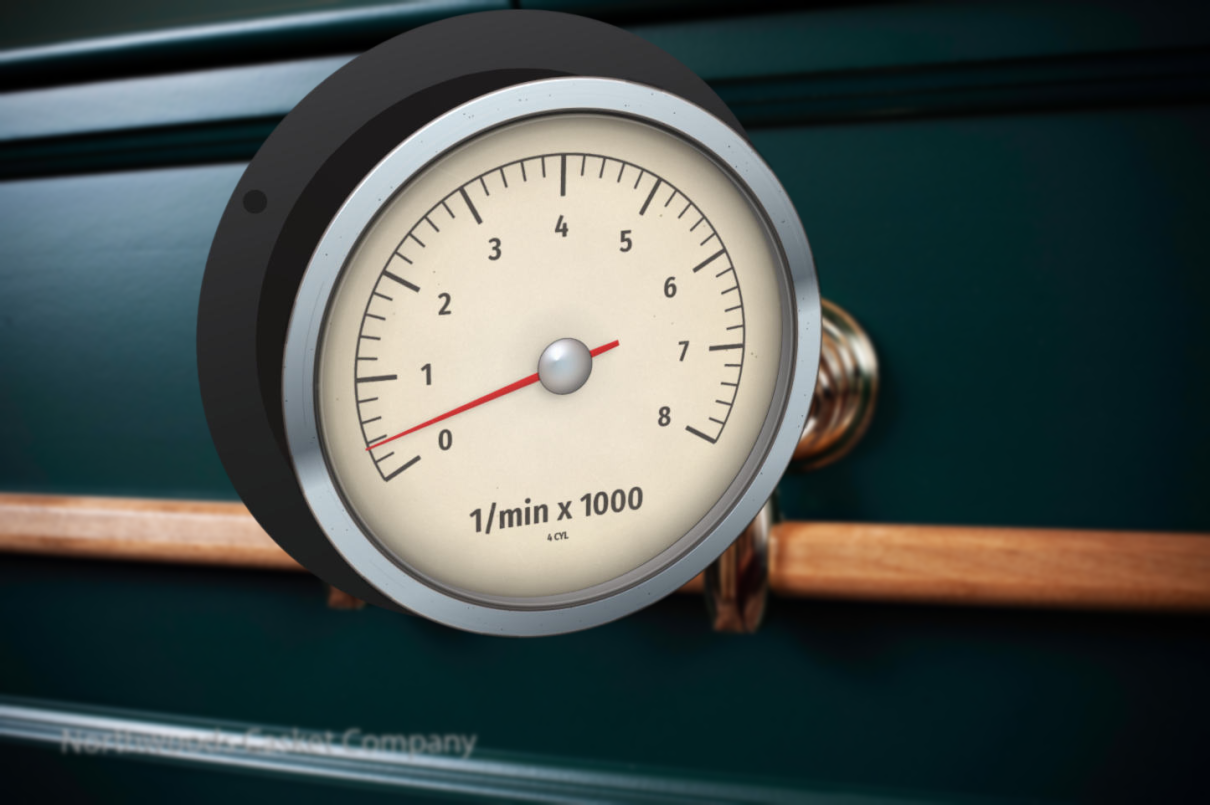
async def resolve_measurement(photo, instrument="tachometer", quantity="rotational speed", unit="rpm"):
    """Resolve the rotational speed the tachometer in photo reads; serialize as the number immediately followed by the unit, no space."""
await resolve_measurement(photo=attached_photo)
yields 400rpm
